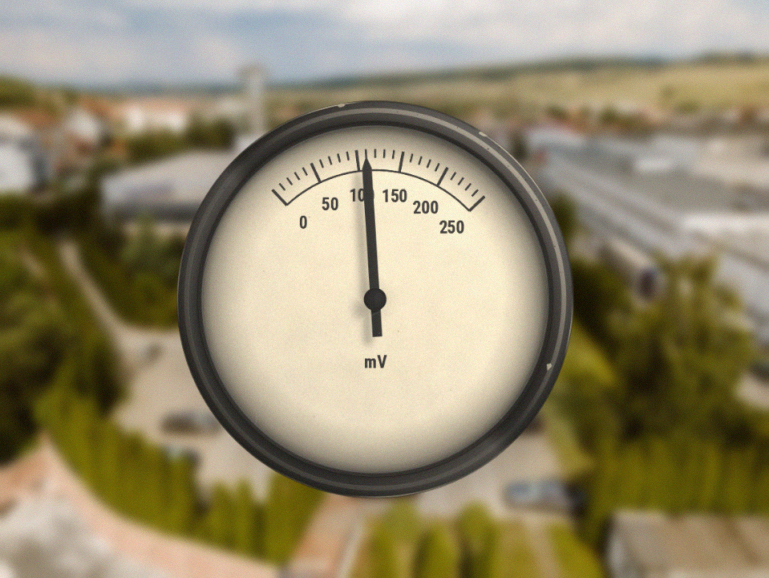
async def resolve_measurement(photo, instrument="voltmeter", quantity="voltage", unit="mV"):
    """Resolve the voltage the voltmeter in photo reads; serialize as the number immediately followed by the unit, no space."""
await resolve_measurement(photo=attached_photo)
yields 110mV
